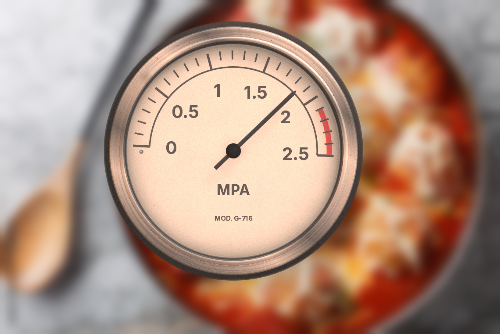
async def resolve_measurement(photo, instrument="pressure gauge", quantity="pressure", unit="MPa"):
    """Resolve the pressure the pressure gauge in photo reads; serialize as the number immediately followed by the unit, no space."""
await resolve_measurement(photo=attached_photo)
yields 1.85MPa
